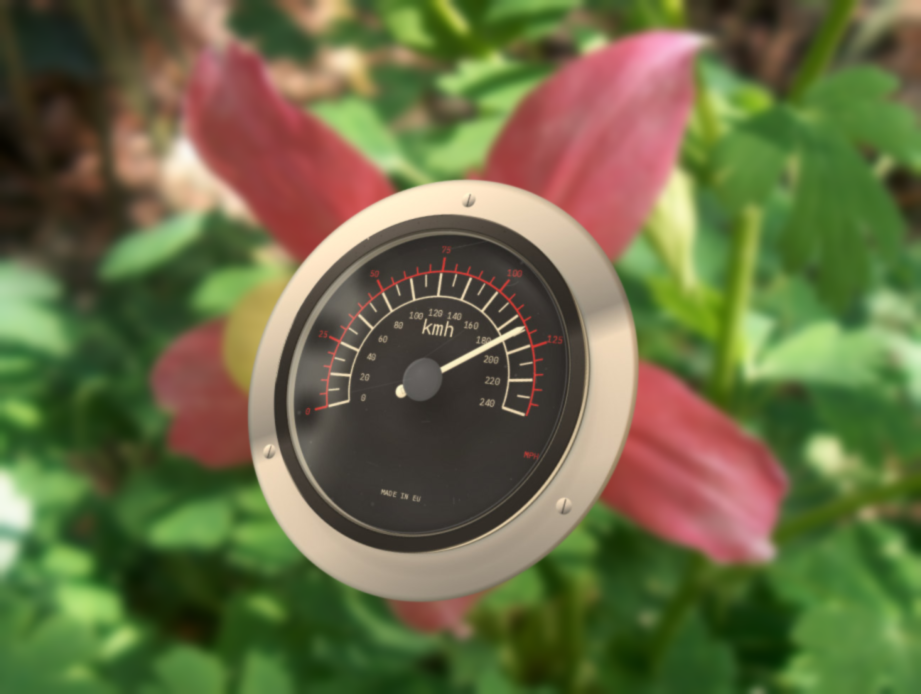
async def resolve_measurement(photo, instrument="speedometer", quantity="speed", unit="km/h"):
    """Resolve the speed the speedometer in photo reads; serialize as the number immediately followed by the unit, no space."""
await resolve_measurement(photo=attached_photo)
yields 190km/h
